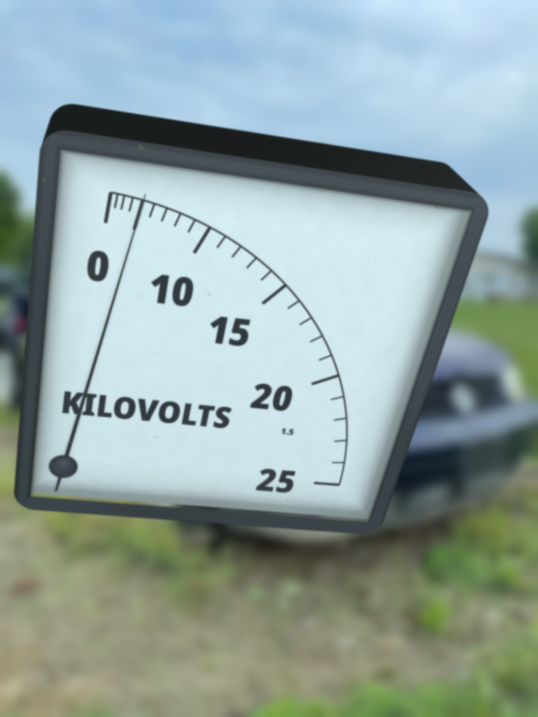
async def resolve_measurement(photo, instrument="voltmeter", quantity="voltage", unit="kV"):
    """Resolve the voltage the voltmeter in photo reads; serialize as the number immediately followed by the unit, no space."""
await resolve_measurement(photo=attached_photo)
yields 5kV
